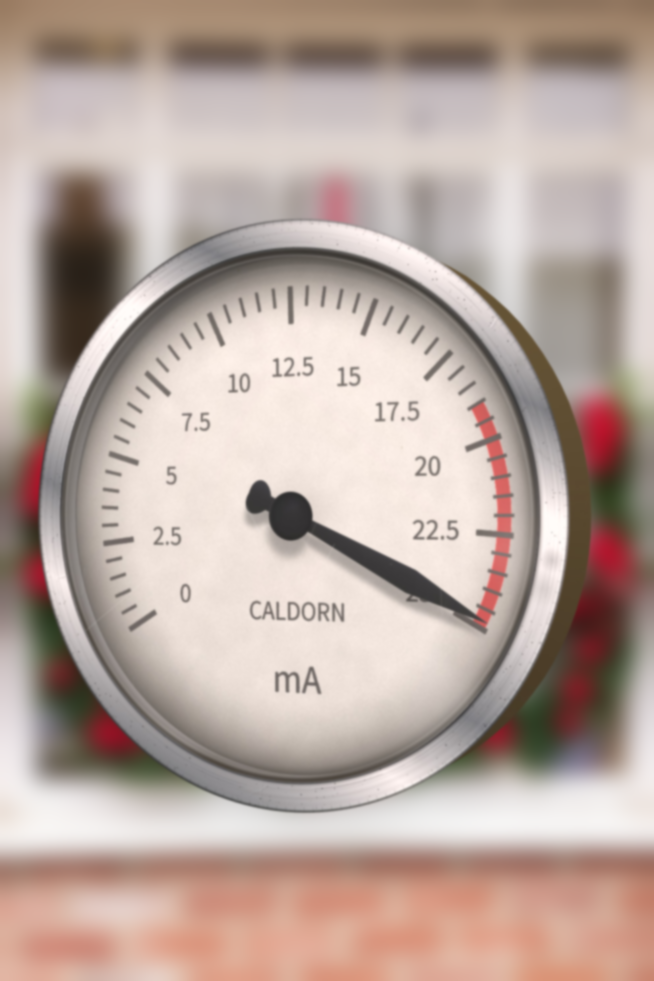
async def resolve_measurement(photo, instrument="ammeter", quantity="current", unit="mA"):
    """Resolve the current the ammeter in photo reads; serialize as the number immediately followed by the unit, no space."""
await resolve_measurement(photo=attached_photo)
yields 24.75mA
